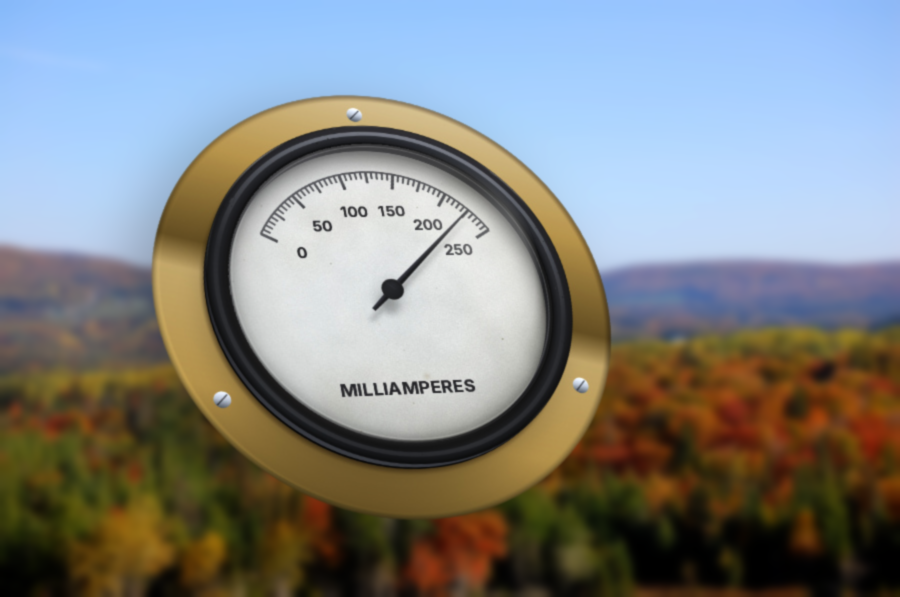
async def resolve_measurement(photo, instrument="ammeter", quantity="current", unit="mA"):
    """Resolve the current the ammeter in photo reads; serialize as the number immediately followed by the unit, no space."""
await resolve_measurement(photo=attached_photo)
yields 225mA
